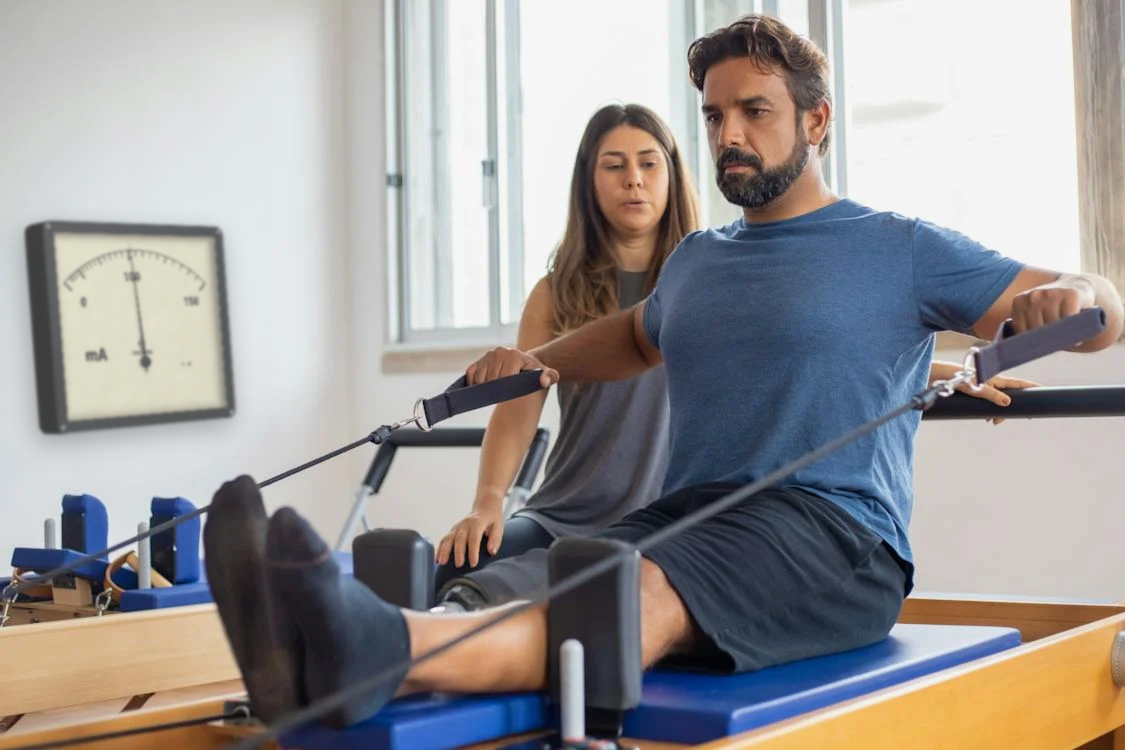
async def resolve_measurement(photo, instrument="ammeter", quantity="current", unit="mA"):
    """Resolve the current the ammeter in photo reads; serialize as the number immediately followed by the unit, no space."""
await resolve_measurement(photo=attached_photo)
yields 100mA
